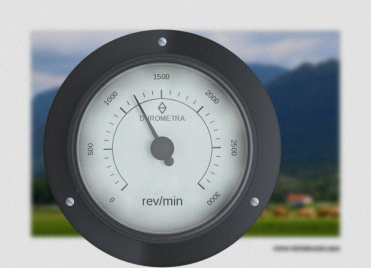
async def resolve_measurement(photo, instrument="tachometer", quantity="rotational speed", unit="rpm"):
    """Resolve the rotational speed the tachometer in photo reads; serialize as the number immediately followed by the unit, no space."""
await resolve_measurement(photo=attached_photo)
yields 1200rpm
